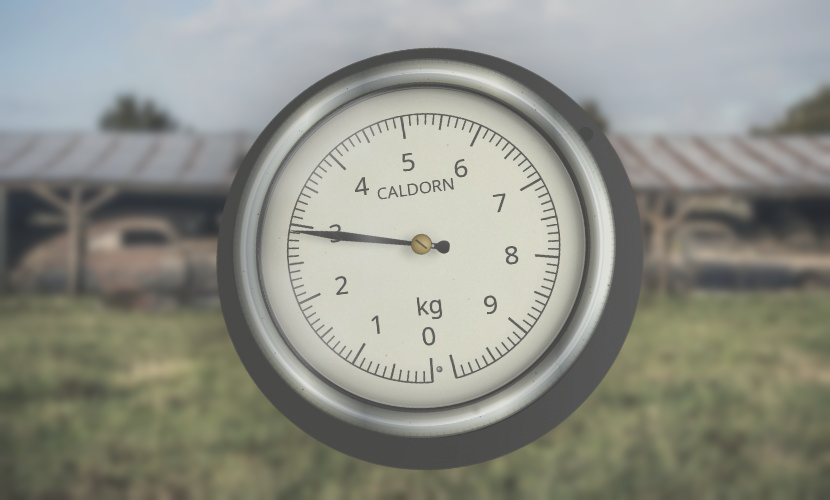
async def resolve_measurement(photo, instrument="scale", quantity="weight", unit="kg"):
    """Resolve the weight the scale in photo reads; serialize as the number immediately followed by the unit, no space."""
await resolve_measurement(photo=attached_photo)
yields 2.9kg
